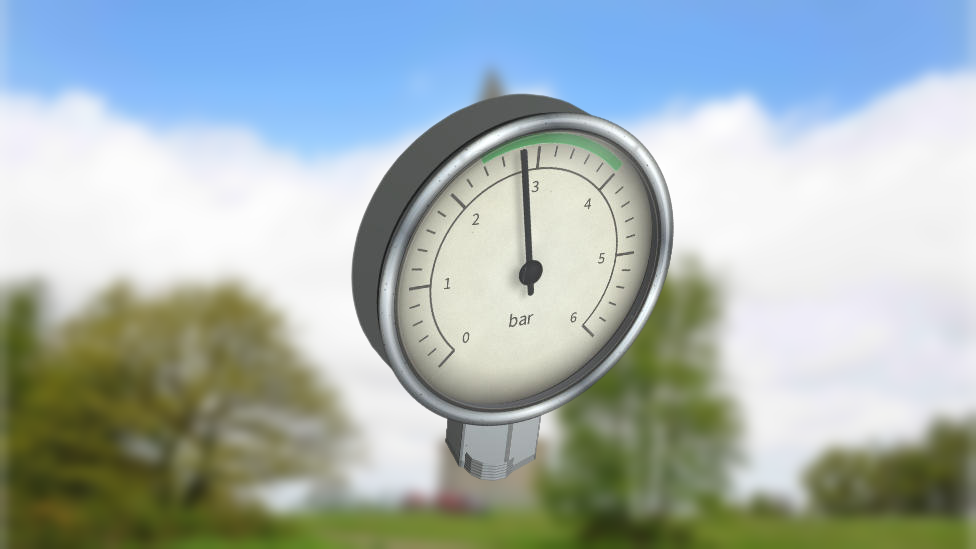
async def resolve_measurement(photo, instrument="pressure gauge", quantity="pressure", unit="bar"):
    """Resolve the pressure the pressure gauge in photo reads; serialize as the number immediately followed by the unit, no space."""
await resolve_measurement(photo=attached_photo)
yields 2.8bar
